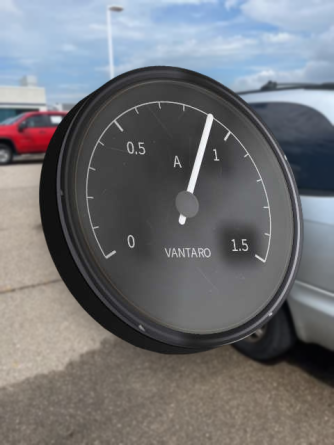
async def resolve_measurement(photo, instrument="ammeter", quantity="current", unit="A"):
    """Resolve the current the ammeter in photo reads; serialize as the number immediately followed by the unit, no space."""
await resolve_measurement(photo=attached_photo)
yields 0.9A
